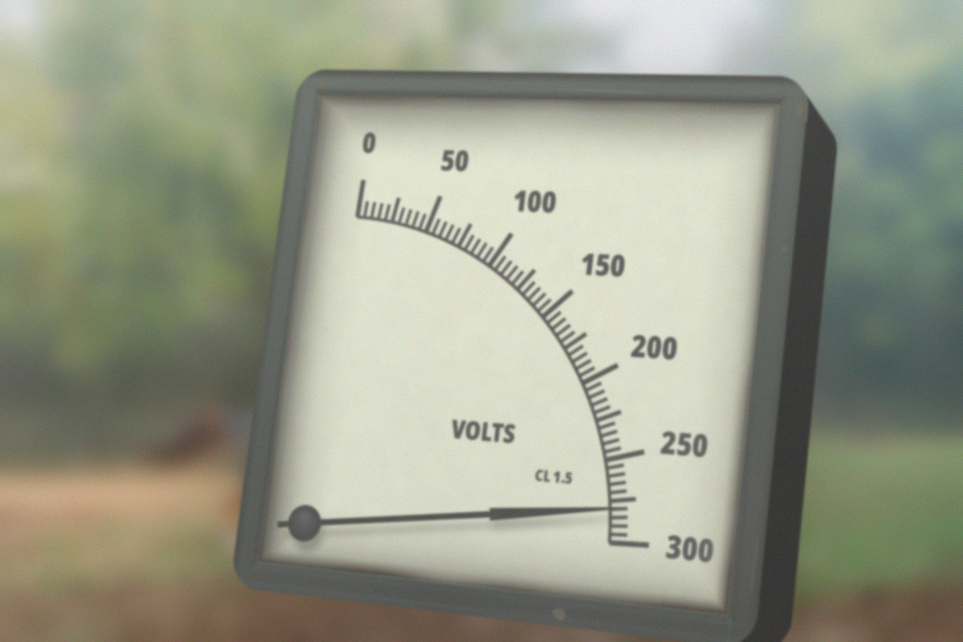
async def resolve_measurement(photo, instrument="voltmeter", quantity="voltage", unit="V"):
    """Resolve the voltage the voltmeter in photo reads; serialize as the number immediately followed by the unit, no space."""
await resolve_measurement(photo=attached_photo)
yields 280V
